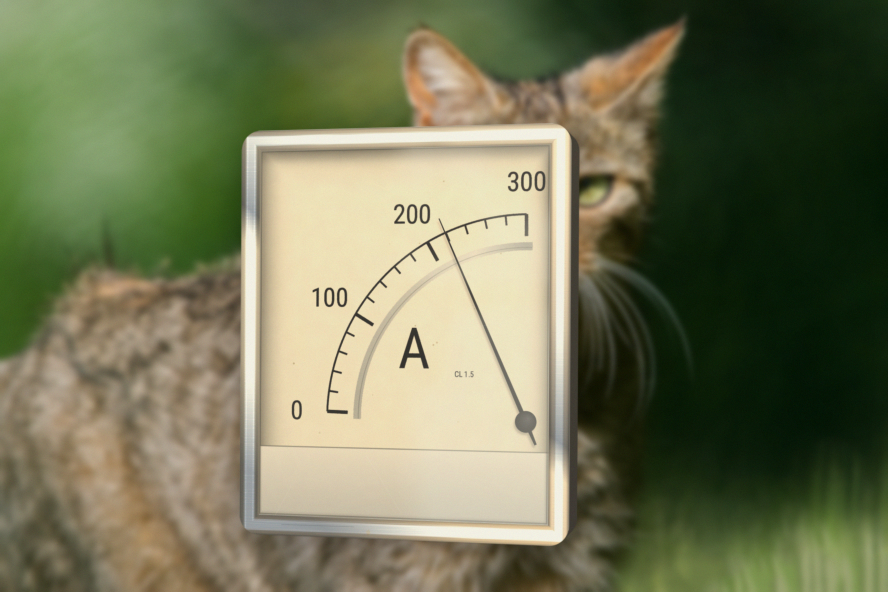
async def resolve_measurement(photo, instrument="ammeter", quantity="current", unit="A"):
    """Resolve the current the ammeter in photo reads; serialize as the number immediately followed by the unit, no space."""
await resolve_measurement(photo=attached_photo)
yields 220A
